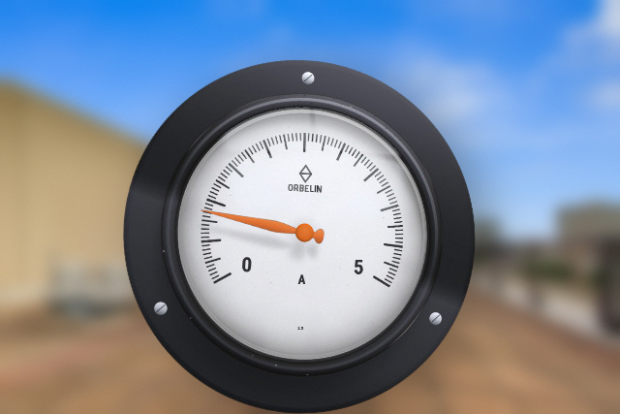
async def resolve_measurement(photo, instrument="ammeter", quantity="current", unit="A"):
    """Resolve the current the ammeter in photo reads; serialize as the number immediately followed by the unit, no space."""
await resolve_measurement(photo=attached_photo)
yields 0.85A
